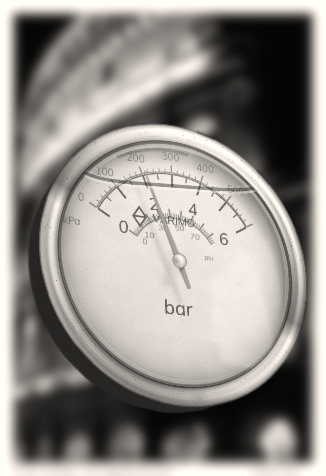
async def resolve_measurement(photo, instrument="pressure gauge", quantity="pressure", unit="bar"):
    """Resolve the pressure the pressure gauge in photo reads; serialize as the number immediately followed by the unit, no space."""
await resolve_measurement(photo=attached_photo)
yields 2bar
